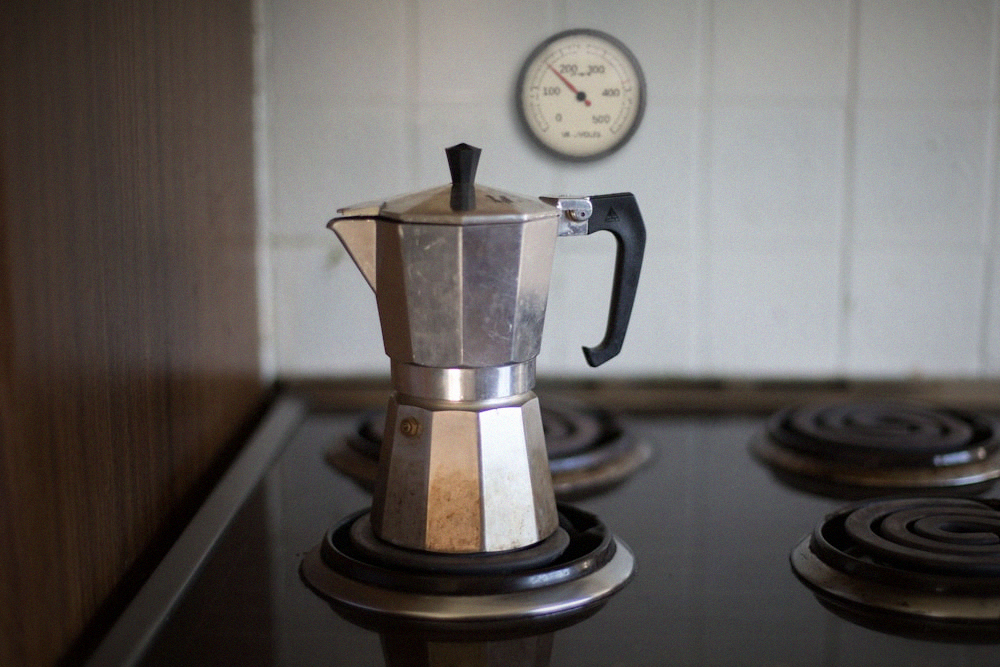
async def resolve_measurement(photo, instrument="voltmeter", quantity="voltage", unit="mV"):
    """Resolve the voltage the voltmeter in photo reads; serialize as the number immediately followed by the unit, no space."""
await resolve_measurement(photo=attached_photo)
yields 160mV
